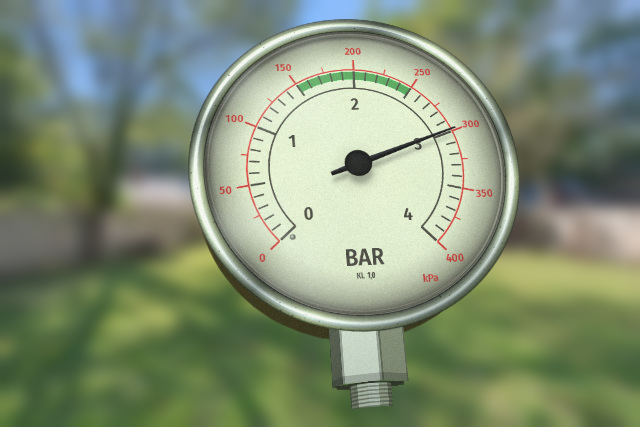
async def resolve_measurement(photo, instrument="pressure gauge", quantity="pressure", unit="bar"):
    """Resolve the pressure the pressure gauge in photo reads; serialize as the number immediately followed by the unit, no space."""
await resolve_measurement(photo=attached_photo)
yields 3bar
